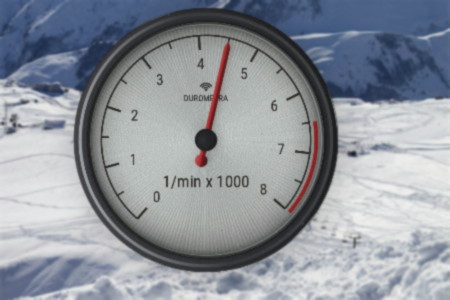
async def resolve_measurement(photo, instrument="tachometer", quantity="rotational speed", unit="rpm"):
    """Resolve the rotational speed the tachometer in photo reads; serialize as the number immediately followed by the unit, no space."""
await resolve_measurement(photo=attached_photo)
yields 4500rpm
